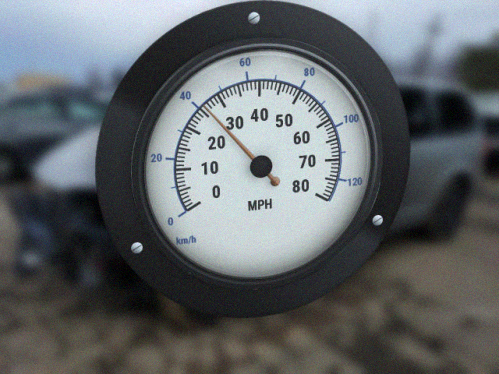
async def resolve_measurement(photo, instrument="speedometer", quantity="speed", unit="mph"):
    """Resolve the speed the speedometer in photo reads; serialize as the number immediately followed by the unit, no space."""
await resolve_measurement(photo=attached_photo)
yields 26mph
